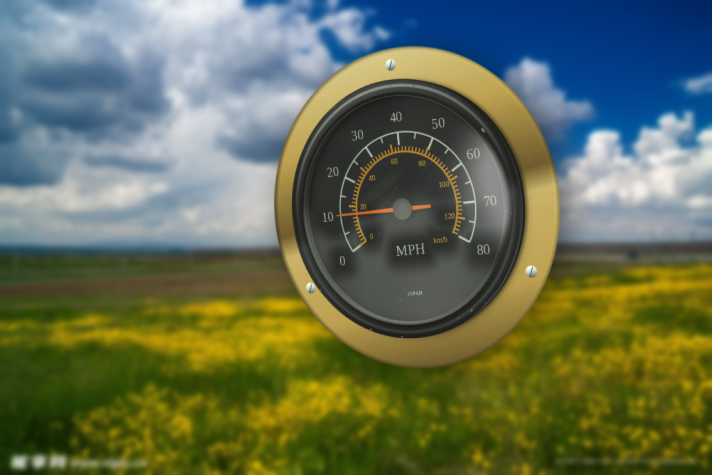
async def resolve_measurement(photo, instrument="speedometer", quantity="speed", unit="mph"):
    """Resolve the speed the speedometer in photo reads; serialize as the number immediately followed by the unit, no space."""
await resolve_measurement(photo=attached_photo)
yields 10mph
